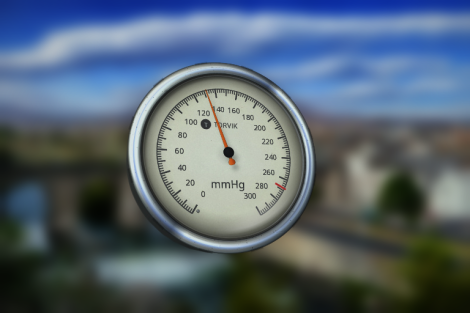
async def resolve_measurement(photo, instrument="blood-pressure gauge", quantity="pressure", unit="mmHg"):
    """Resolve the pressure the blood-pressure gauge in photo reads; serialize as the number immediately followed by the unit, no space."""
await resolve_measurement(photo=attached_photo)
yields 130mmHg
